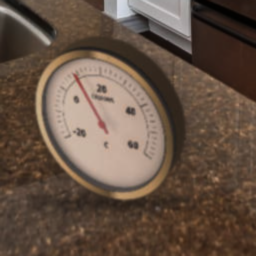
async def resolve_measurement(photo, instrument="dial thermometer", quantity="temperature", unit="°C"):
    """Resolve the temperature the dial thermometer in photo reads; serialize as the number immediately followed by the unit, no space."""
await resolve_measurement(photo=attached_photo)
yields 10°C
